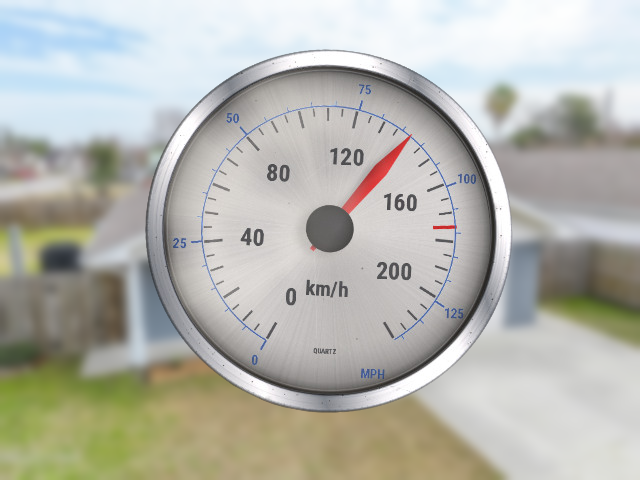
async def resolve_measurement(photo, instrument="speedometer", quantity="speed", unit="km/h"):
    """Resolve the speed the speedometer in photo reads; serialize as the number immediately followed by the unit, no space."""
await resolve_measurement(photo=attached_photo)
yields 140km/h
